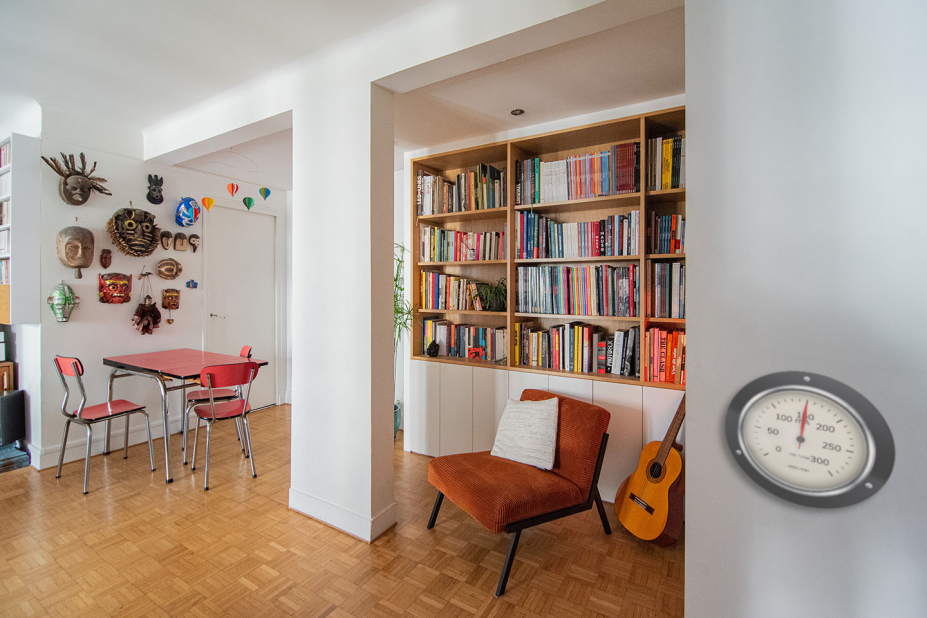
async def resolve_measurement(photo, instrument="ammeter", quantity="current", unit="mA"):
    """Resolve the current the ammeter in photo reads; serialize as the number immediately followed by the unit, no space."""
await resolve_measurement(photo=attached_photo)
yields 150mA
